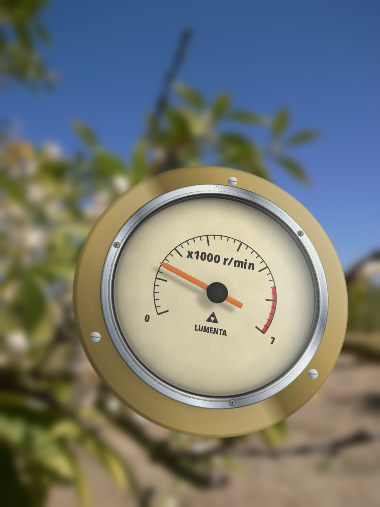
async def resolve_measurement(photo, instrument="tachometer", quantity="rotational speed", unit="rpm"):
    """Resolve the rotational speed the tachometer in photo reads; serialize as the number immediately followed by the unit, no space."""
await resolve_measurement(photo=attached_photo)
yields 1400rpm
